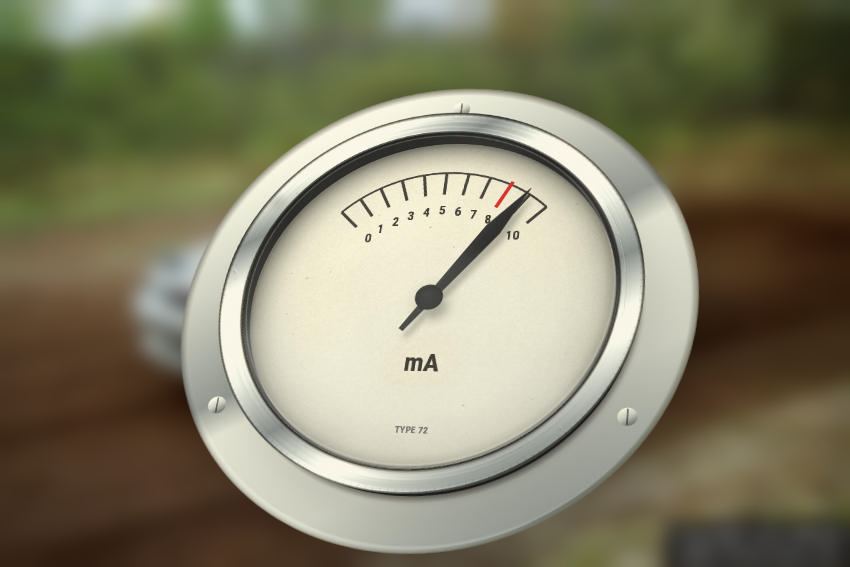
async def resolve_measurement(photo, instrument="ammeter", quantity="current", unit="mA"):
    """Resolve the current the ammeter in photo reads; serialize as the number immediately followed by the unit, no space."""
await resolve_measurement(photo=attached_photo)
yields 9mA
